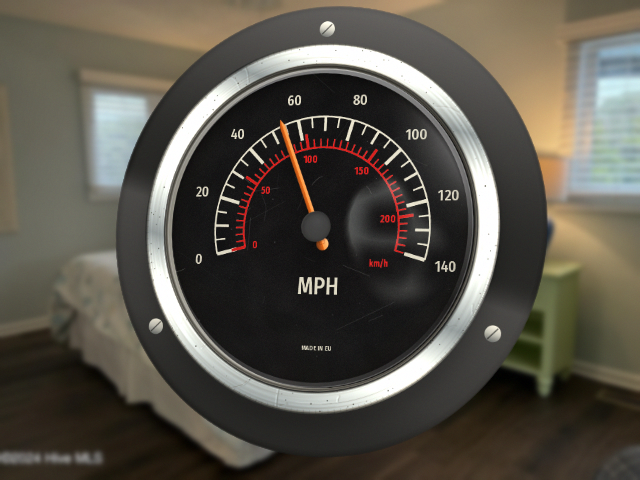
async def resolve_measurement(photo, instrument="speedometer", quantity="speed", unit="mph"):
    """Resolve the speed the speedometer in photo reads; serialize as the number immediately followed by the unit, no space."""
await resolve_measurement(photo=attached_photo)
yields 55mph
